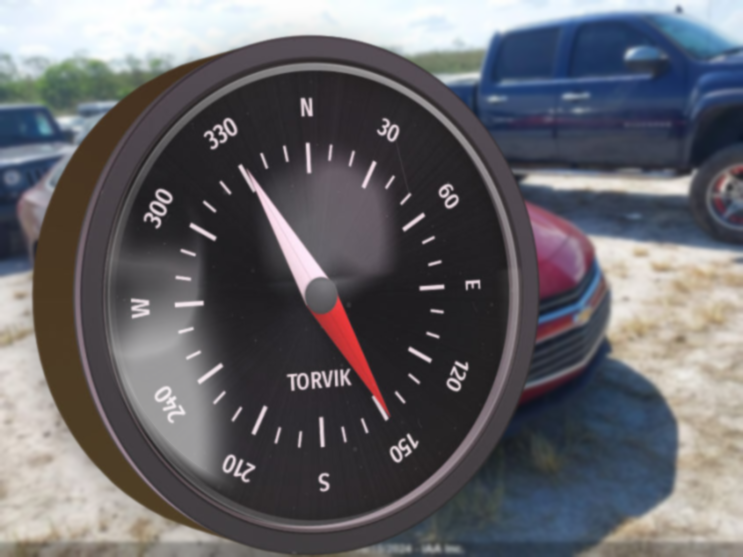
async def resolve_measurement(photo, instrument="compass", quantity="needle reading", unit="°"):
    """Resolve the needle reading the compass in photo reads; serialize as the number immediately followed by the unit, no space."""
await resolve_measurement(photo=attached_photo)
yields 150°
